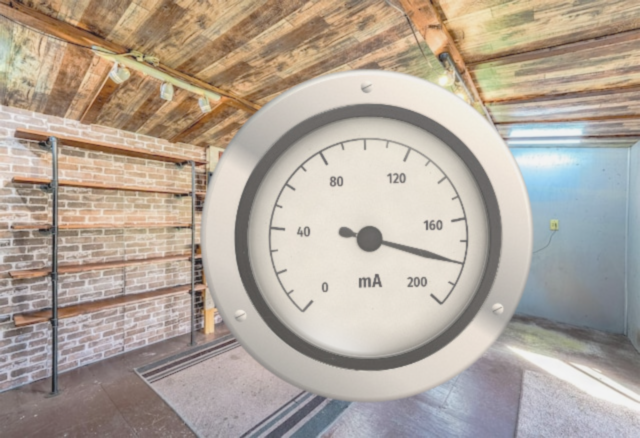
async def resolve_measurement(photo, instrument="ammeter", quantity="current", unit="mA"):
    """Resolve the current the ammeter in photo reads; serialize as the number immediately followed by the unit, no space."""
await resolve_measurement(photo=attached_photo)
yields 180mA
